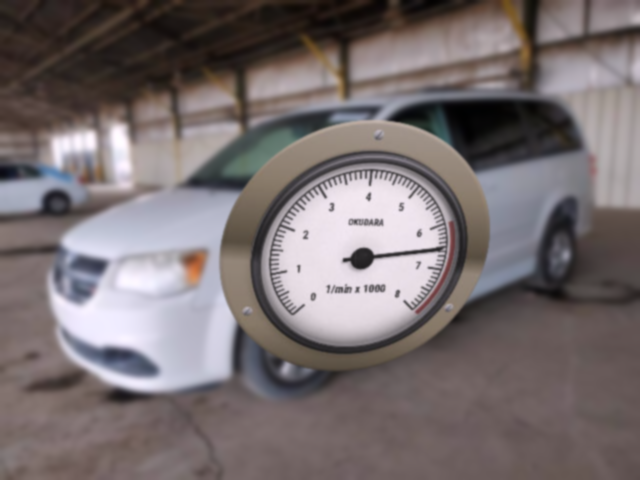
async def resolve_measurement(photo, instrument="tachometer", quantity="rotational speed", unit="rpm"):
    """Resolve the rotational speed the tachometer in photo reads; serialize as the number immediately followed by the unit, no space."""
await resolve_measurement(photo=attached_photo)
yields 6500rpm
